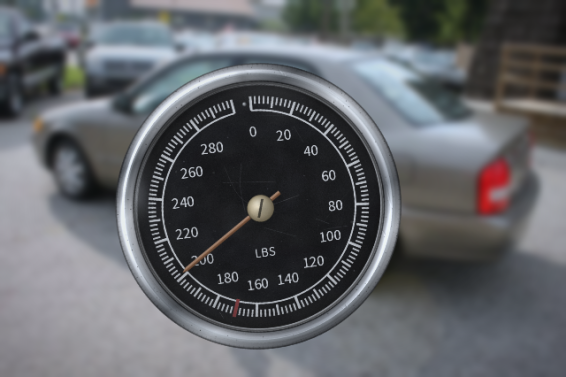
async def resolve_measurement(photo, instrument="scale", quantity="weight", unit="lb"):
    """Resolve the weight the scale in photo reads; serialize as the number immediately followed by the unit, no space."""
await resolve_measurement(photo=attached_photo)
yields 202lb
